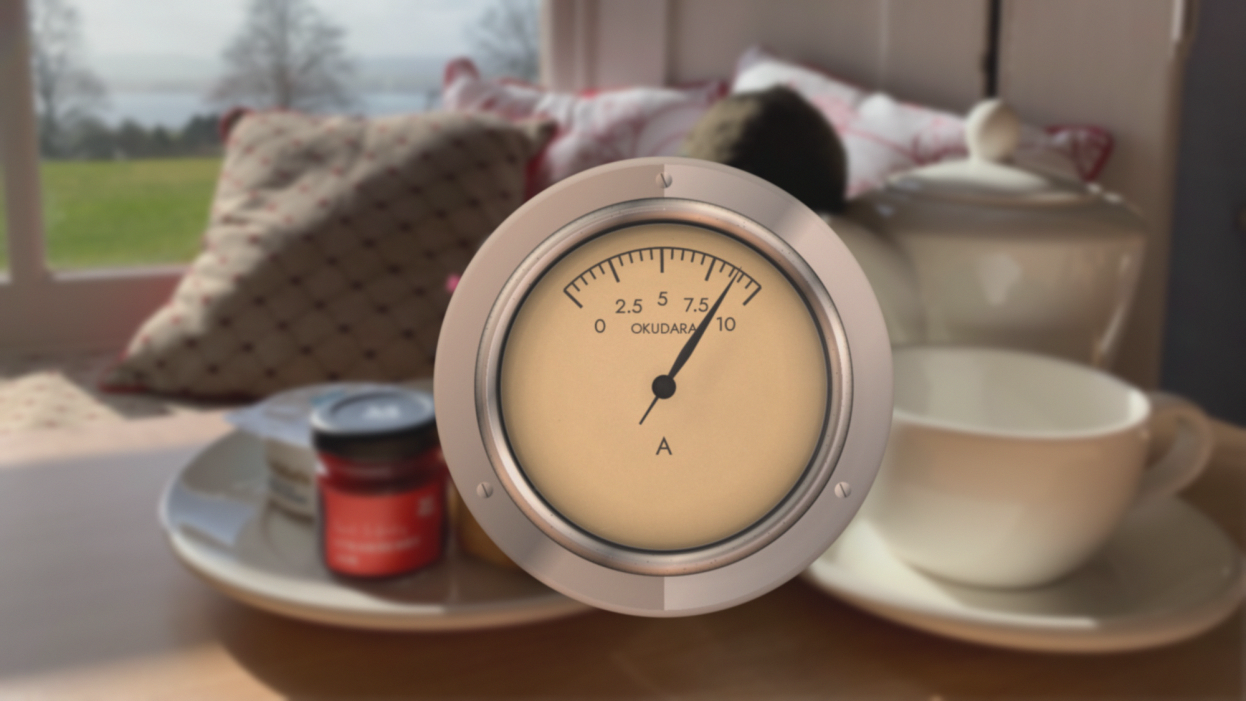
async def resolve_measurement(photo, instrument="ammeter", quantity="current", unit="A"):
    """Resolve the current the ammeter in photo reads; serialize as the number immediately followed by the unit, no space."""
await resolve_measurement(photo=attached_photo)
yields 8.75A
